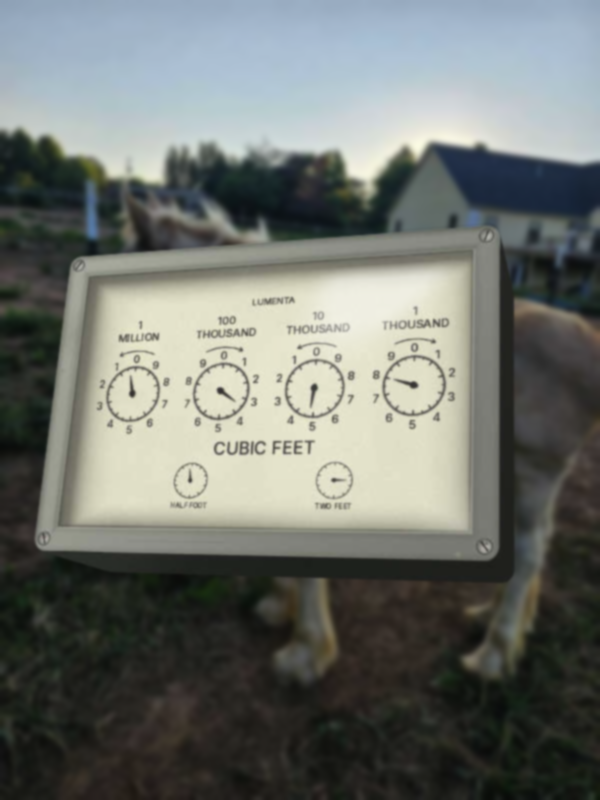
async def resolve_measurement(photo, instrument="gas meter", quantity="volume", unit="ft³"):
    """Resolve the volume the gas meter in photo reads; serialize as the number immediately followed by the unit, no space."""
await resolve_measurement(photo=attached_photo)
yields 34800ft³
